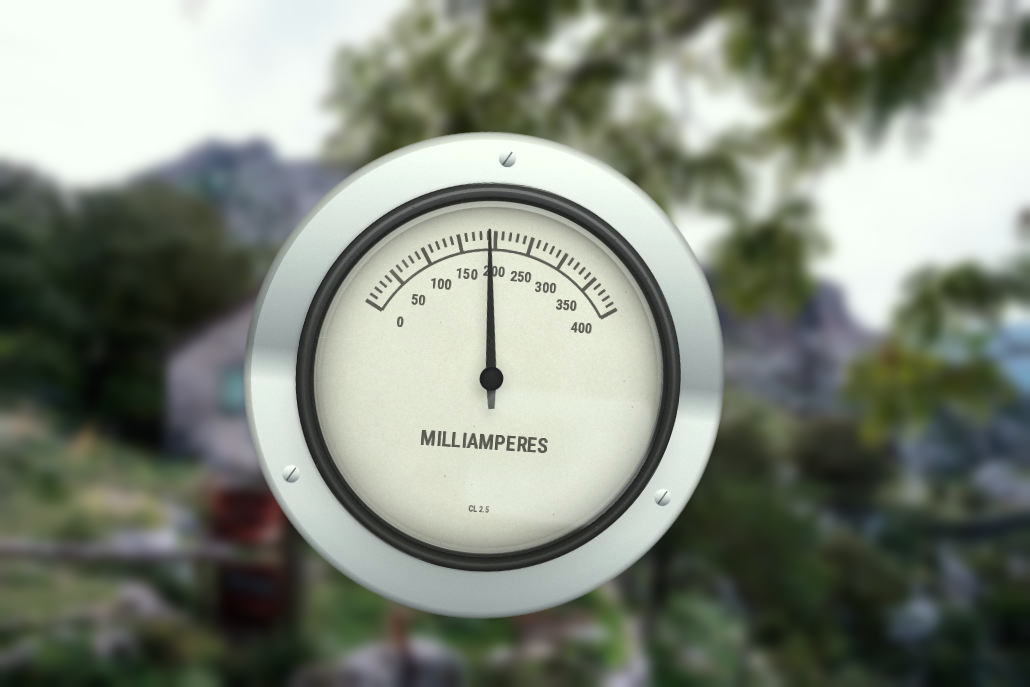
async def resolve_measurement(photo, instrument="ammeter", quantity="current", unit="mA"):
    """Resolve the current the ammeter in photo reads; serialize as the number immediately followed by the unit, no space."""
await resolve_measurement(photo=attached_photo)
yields 190mA
